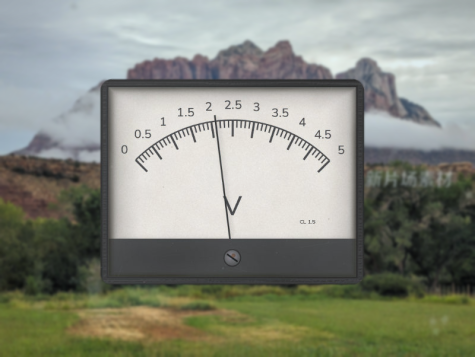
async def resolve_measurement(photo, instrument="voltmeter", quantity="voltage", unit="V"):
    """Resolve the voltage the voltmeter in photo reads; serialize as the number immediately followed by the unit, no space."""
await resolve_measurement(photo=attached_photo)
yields 2.1V
